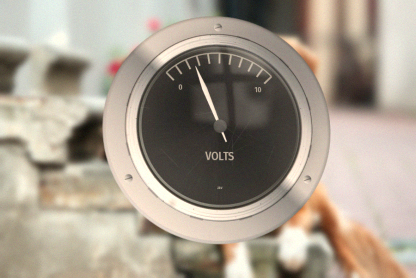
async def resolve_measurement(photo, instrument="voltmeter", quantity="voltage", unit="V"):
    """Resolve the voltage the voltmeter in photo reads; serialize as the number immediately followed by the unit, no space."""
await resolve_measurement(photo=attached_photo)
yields 2.5V
